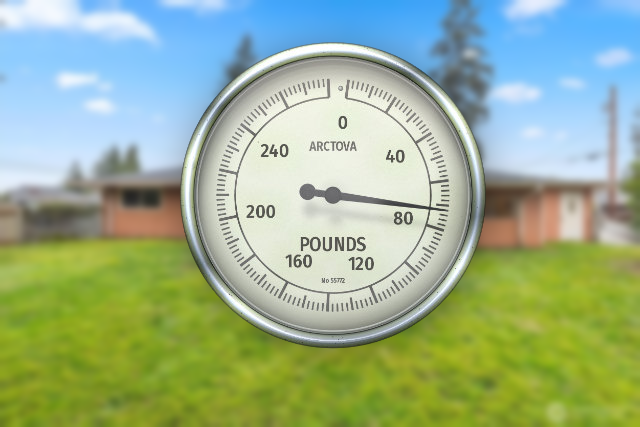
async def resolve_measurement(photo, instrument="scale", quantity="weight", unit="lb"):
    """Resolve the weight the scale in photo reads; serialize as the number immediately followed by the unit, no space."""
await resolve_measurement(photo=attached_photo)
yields 72lb
